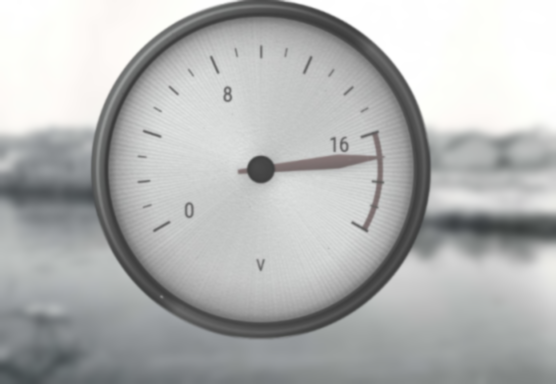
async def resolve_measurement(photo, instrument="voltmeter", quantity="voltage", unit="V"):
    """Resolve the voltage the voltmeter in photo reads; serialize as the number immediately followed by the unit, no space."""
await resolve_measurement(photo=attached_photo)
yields 17V
